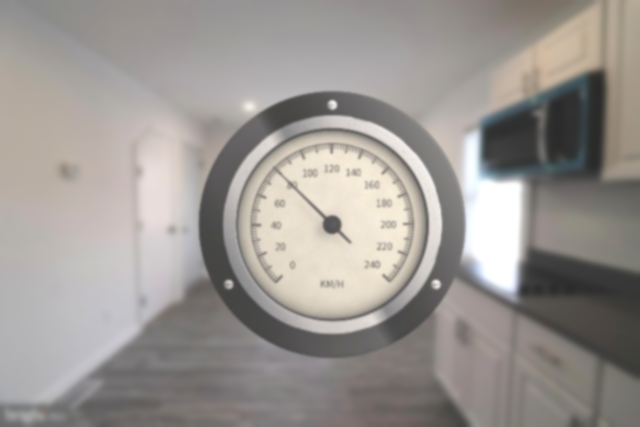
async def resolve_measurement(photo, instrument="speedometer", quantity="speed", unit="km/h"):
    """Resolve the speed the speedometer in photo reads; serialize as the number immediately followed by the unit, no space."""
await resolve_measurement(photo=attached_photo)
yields 80km/h
